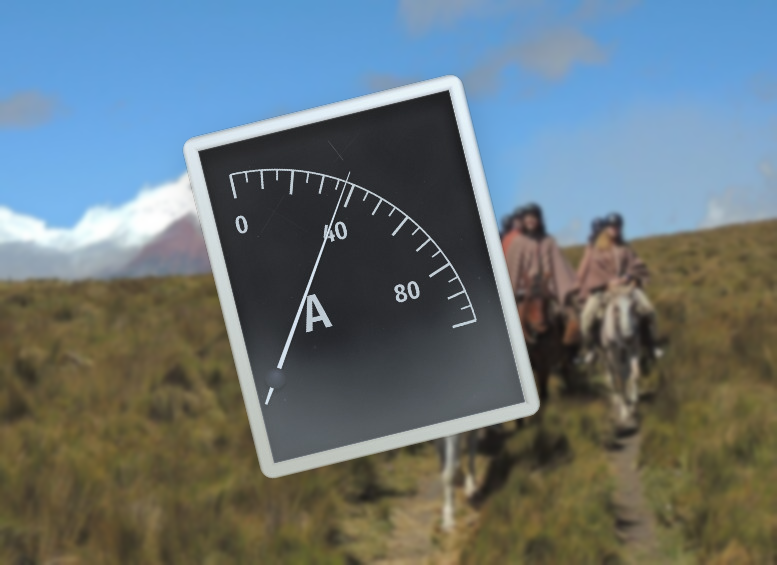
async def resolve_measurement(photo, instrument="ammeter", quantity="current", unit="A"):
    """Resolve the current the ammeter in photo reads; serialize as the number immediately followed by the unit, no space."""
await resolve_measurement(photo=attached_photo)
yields 37.5A
